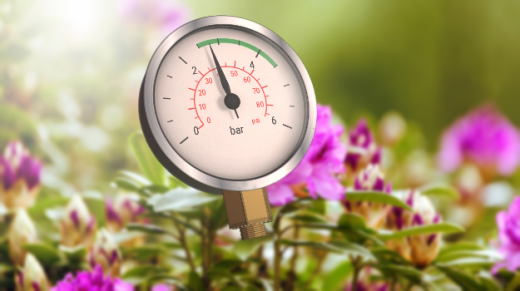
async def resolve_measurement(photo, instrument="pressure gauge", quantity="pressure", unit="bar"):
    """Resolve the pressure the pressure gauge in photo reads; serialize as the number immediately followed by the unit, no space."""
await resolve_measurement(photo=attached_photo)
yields 2.75bar
